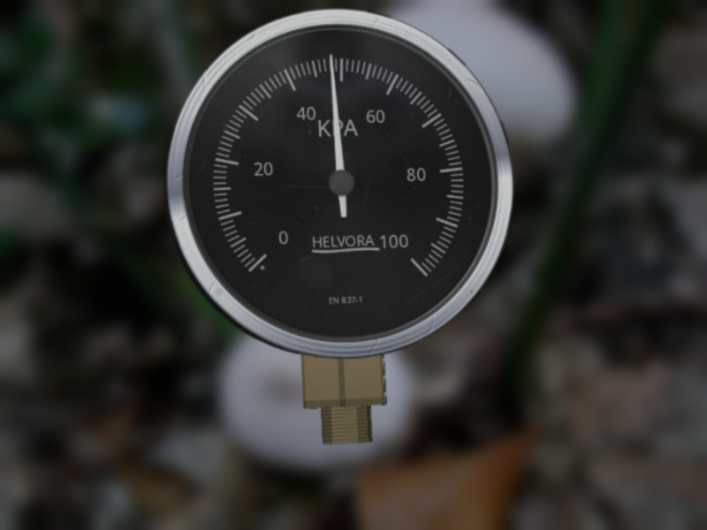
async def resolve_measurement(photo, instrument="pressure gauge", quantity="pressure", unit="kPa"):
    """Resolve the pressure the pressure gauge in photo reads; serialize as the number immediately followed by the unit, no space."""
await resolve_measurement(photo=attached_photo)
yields 48kPa
